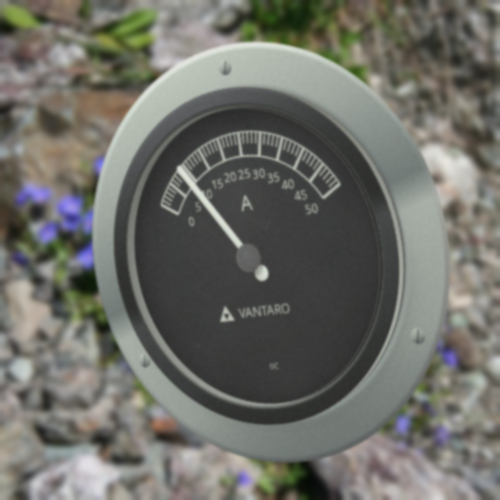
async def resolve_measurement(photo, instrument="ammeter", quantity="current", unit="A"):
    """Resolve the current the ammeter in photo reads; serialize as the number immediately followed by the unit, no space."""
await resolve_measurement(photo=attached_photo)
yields 10A
